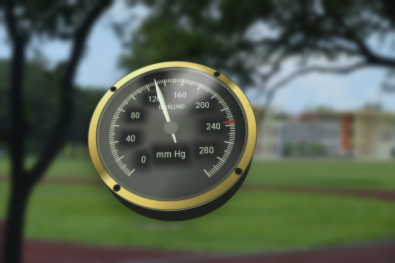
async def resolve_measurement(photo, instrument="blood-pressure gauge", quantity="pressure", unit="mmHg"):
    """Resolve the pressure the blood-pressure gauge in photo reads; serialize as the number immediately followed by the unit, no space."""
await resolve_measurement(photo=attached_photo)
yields 130mmHg
